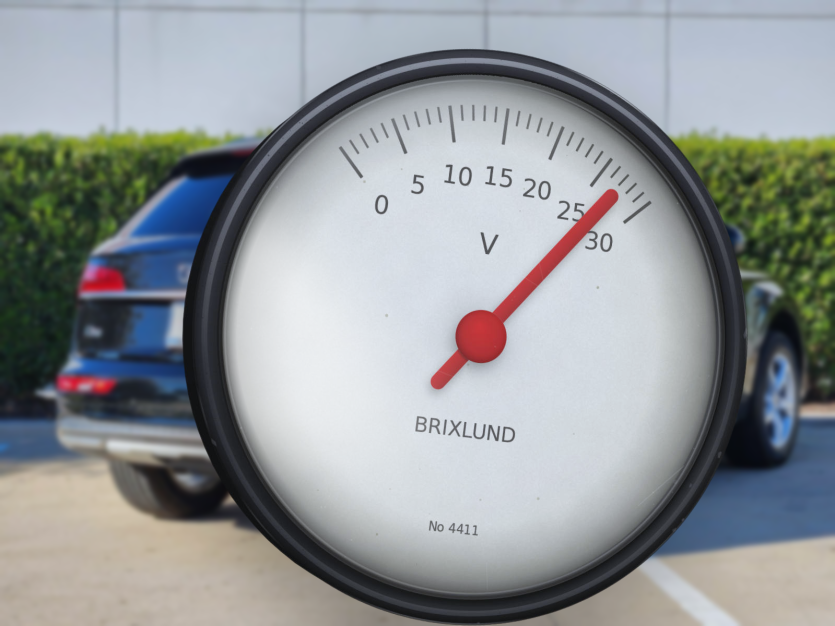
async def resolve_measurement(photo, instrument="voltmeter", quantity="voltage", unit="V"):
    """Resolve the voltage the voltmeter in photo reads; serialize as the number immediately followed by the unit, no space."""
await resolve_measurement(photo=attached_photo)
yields 27V
